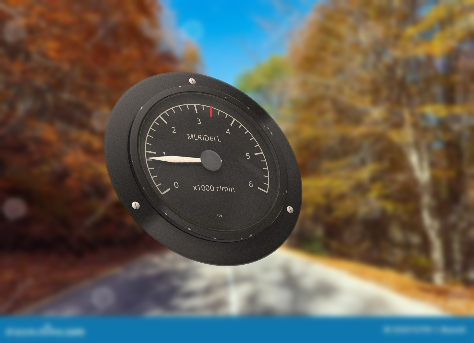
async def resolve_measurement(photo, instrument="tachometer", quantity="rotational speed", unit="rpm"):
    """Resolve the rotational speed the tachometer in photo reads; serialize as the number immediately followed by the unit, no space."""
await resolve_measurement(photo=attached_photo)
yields 800rpm
